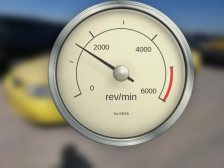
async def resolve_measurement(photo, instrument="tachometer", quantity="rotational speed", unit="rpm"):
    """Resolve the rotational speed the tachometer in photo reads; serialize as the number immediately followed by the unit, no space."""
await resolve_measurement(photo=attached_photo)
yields 1500rpm
